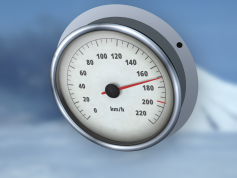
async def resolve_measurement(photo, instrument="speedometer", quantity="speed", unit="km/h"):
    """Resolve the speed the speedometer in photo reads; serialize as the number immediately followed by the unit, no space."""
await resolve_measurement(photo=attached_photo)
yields 170km/h
